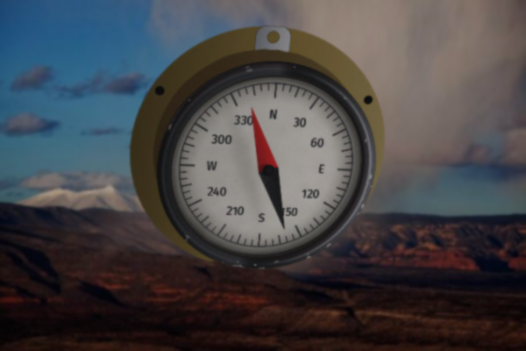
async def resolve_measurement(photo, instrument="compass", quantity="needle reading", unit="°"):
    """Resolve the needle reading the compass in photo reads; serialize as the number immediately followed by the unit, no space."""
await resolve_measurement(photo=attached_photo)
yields 340°
